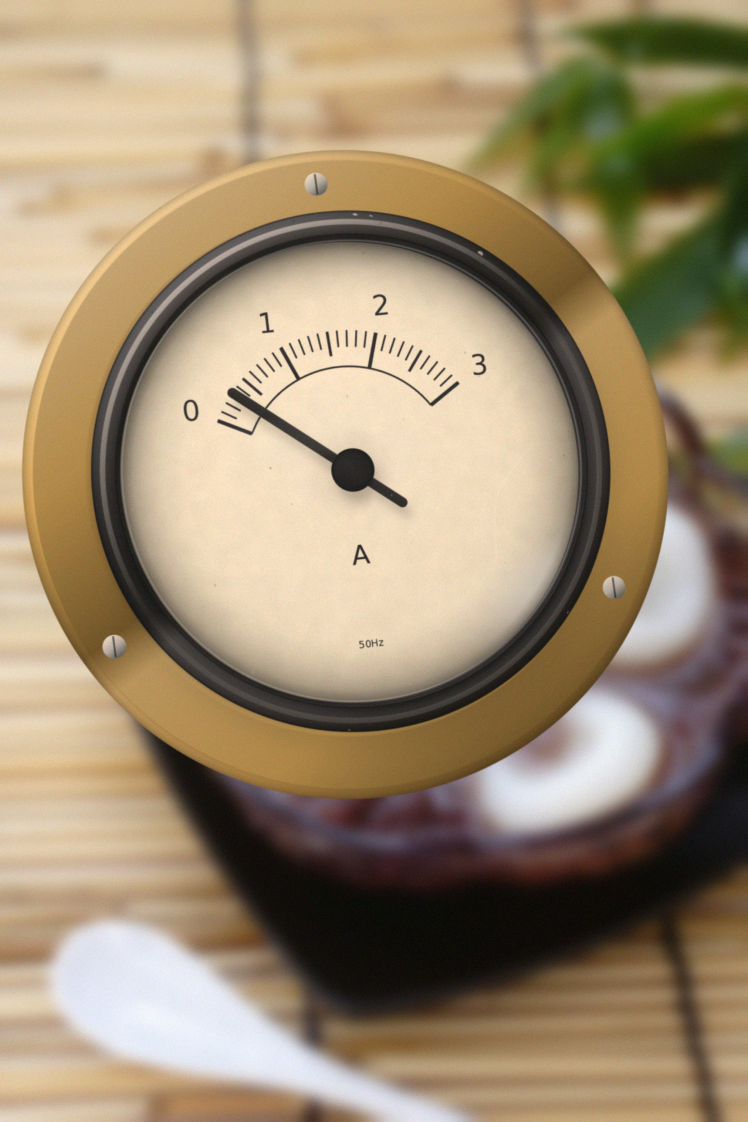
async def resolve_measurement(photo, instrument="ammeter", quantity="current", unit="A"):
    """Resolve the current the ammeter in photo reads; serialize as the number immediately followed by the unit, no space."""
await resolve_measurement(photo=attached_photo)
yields 0.3A
